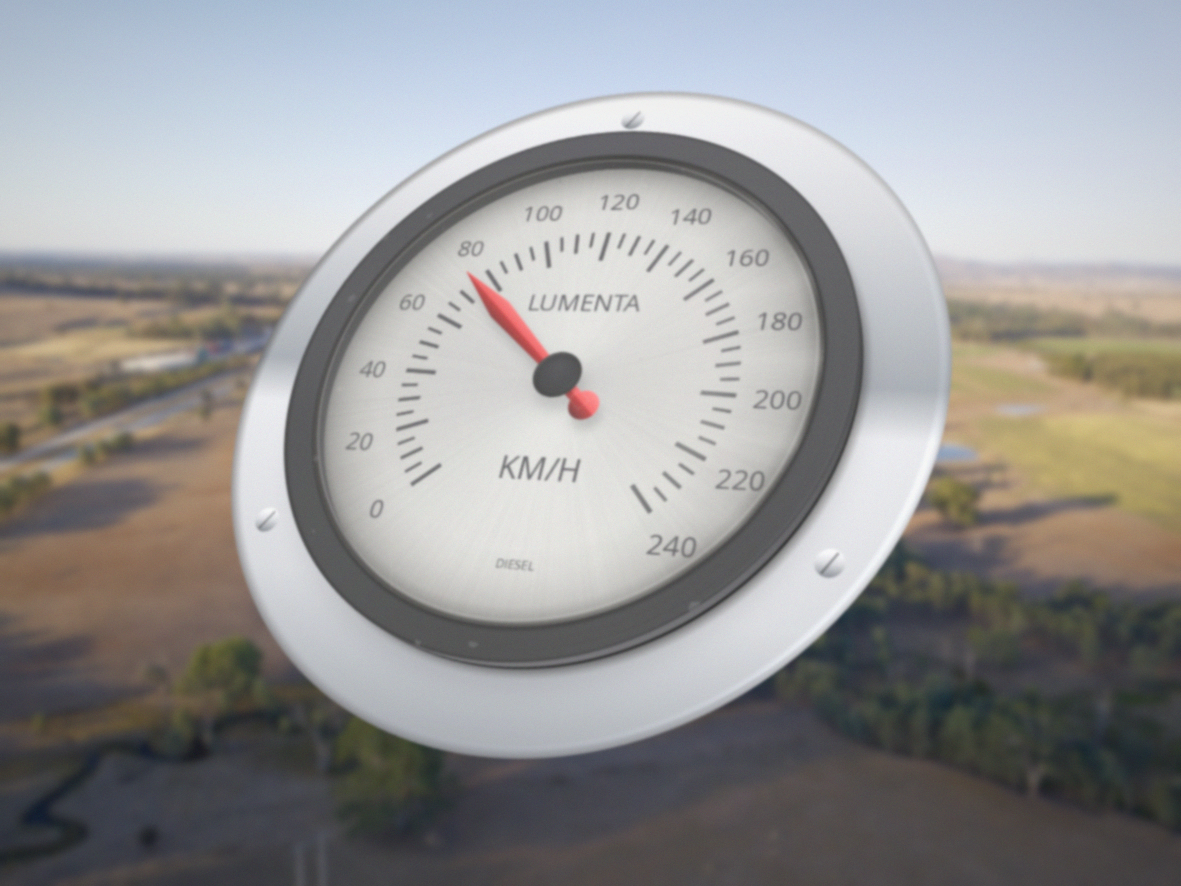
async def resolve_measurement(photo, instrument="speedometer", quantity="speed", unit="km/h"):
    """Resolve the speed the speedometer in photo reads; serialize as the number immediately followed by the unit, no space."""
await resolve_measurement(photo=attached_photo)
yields 75km/h
